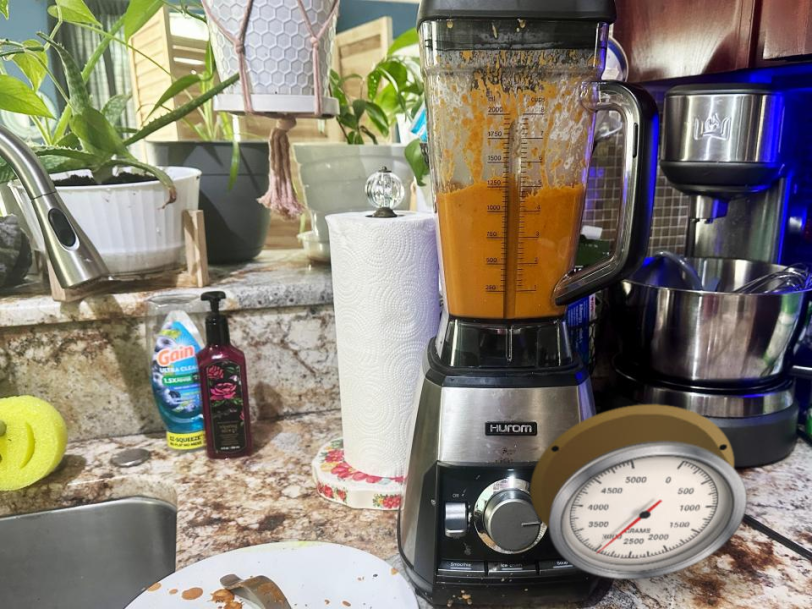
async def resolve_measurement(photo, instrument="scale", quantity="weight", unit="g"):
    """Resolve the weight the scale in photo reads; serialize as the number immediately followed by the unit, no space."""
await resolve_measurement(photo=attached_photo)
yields 3000g
